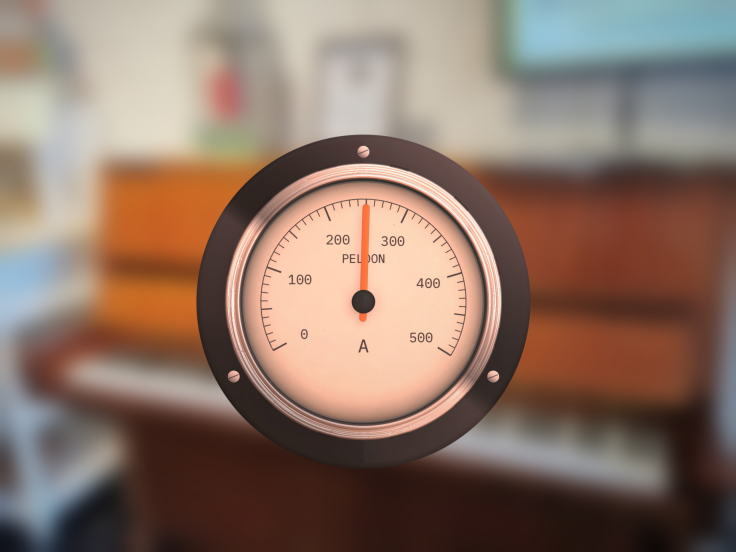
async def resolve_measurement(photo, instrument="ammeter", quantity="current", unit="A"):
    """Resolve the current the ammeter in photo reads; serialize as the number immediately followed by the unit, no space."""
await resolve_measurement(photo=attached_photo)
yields 250A
